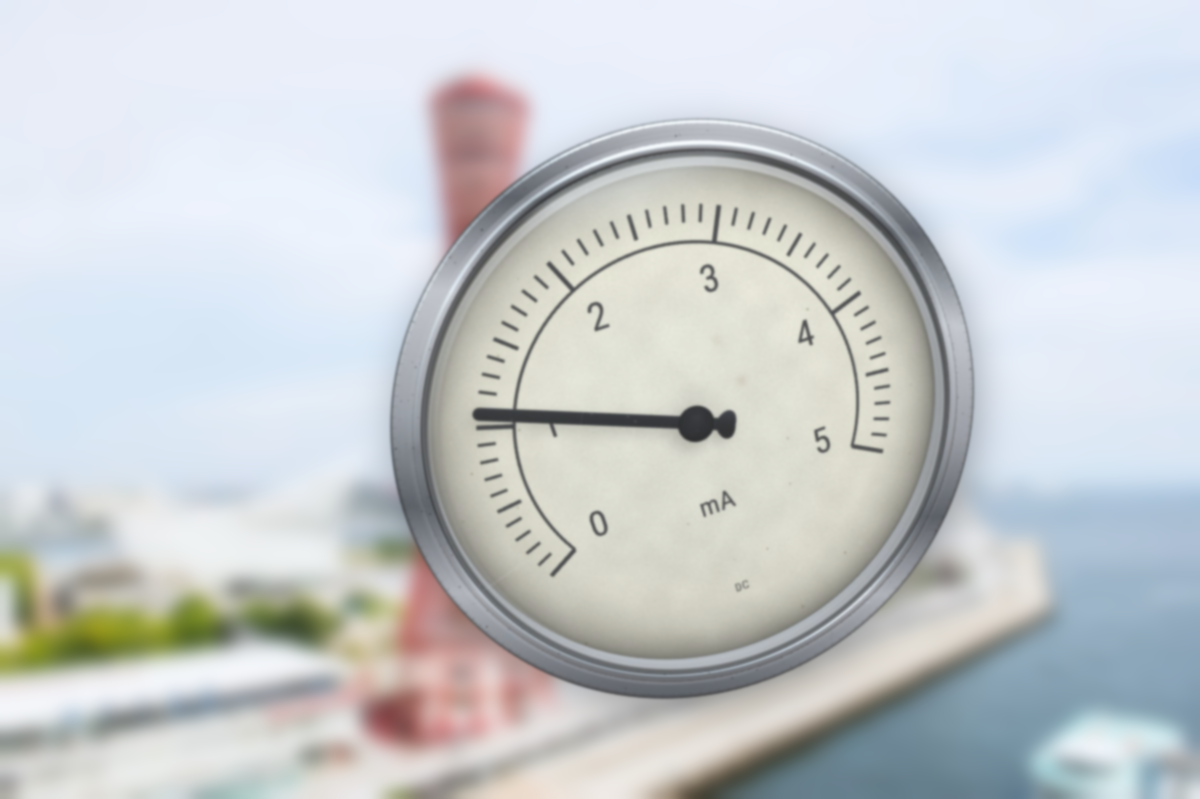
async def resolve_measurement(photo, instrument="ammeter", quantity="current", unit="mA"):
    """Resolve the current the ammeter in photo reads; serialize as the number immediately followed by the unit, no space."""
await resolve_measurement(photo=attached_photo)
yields 1.1mA
